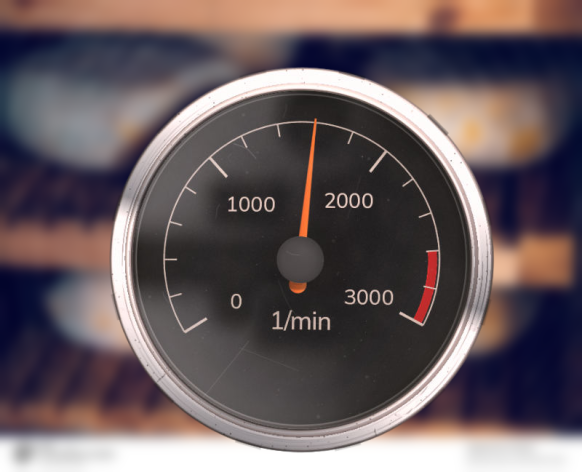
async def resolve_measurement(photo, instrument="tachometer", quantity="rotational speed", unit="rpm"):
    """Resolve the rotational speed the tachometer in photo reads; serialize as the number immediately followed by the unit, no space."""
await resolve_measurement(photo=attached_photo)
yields 1600rpm
